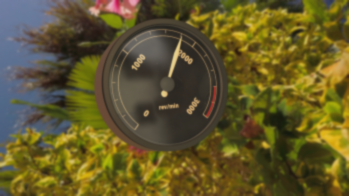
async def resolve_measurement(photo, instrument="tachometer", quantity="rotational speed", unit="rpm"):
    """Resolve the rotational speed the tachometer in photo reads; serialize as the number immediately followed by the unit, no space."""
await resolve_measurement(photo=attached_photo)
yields 1800rpm
